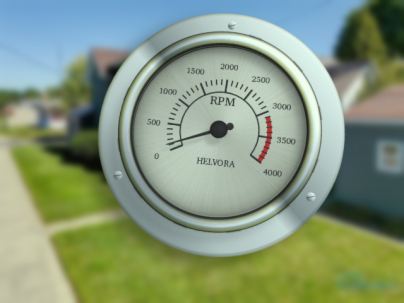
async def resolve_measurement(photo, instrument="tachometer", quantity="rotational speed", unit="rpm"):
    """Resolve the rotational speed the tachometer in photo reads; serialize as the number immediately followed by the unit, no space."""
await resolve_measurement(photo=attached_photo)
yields 100rpm
